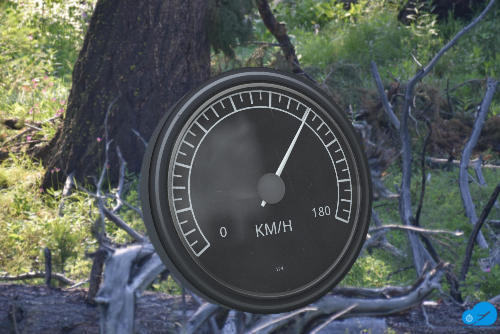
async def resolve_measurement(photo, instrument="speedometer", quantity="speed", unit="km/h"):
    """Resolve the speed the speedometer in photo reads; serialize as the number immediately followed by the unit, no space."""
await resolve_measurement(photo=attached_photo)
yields 120km/h
